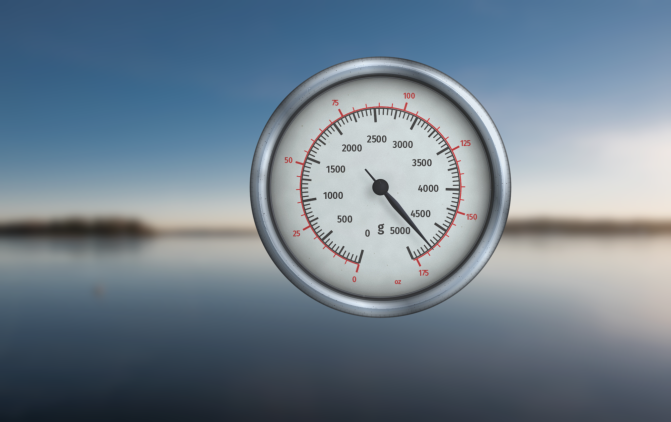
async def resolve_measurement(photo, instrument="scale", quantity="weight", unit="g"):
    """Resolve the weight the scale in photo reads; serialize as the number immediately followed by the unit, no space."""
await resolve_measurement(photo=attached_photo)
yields 4750g
